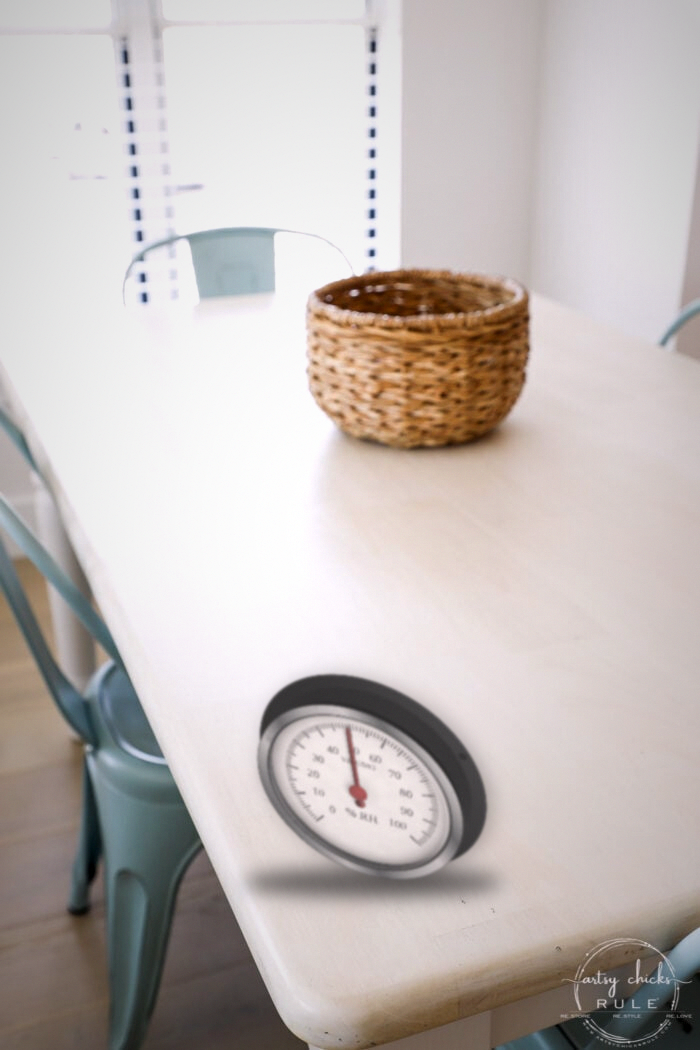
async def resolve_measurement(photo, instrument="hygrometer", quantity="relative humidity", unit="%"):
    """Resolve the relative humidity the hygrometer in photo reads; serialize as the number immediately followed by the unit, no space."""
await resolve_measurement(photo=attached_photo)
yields 50%
